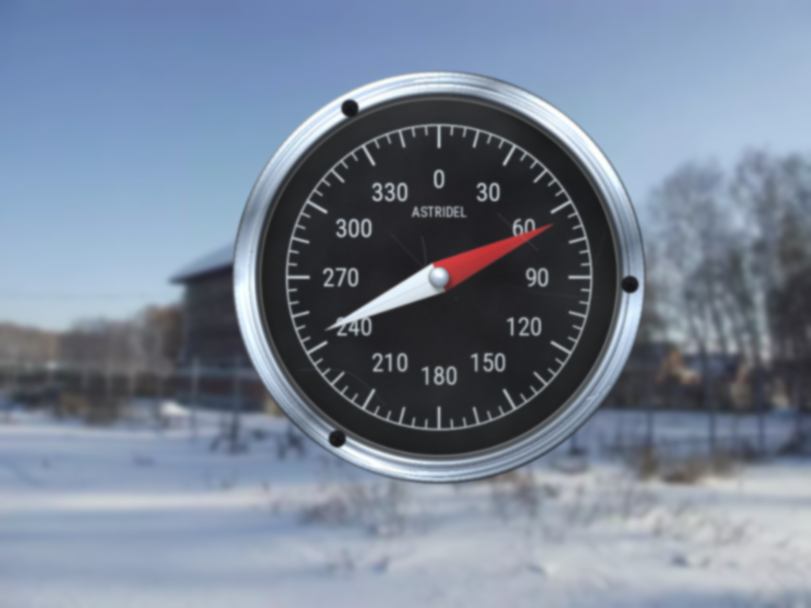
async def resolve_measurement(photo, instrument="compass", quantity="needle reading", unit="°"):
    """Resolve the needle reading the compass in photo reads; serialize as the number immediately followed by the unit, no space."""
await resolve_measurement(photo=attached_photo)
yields 65°
